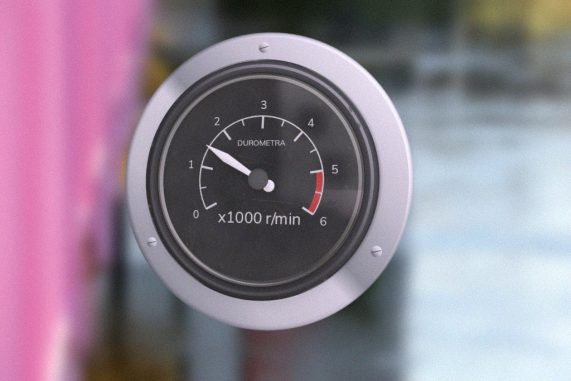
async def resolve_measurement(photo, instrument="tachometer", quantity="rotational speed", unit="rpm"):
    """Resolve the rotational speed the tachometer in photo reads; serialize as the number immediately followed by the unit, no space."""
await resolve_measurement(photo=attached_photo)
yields 1500rpm
